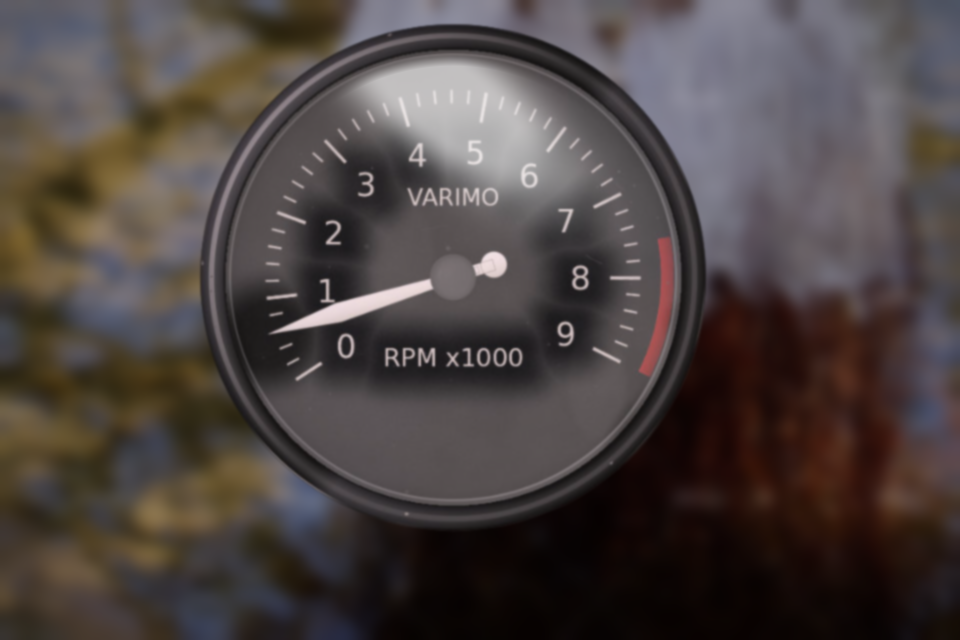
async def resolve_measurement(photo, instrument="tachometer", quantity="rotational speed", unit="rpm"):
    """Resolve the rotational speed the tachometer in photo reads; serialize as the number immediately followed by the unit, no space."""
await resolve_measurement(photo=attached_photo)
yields 600rpm
